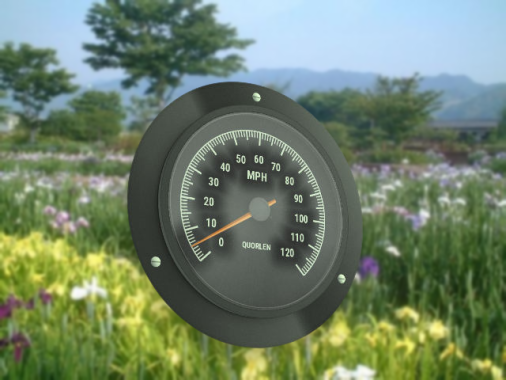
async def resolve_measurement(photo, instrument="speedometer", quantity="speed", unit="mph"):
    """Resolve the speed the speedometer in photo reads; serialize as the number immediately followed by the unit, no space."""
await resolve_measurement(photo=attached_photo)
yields 5mph
